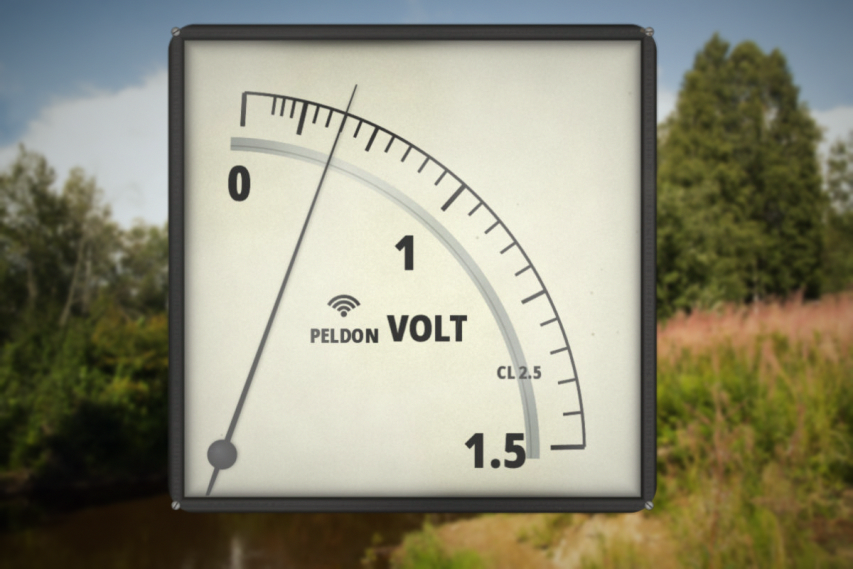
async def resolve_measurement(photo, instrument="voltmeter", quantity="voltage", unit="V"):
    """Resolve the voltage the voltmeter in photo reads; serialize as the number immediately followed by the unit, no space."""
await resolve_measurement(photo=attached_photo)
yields 0.65V
